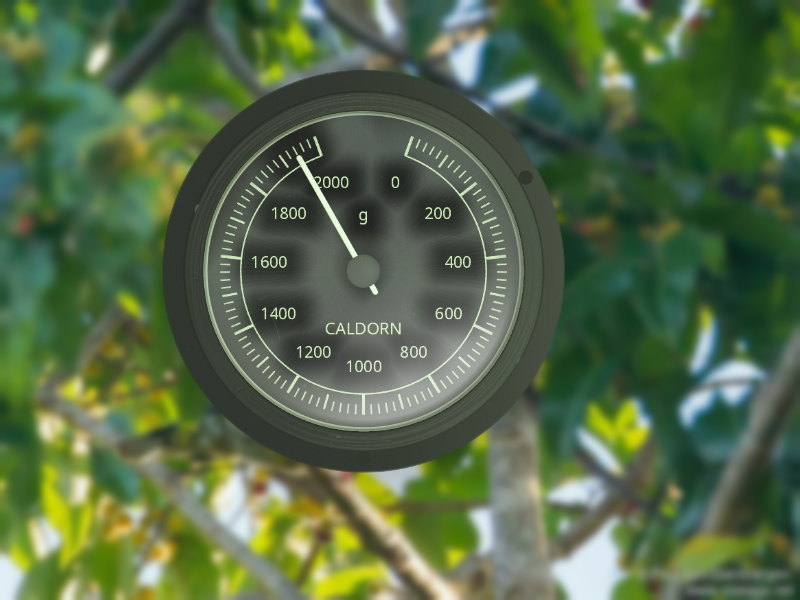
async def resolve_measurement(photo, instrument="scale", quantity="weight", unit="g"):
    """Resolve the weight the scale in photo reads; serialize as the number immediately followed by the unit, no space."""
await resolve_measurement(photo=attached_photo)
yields 1940g
